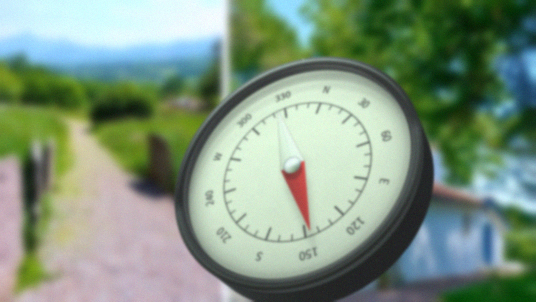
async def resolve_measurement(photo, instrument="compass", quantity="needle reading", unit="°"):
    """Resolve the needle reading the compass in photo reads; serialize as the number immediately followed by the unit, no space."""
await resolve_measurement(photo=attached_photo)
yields 145°
